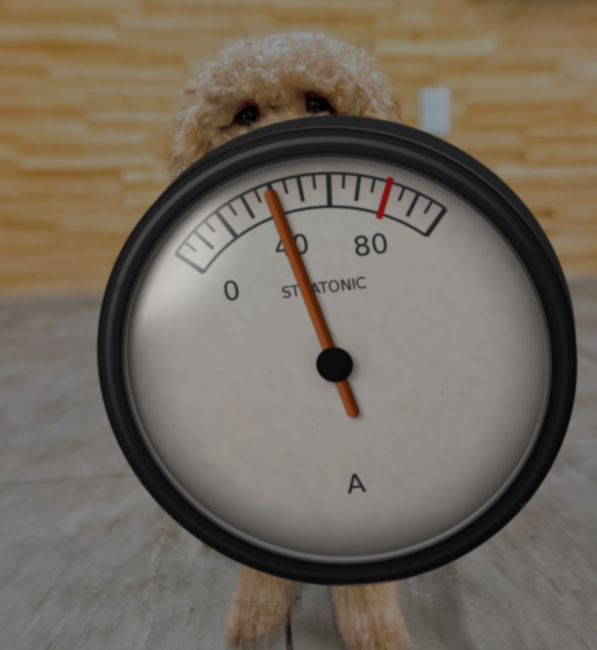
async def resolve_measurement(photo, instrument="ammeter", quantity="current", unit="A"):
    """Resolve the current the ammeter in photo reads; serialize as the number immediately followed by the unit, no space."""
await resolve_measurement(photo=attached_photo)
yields 40A
